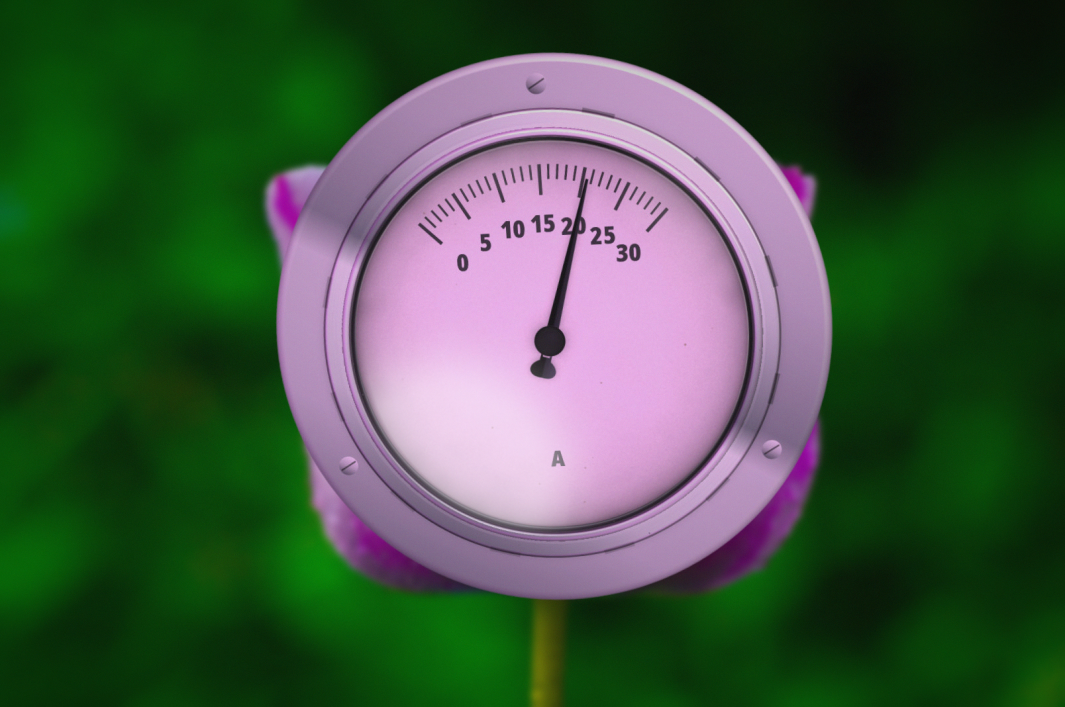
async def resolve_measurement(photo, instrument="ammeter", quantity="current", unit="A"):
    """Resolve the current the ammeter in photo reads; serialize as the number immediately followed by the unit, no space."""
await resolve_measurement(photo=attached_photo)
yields 20.5A
